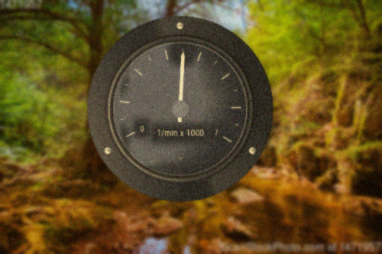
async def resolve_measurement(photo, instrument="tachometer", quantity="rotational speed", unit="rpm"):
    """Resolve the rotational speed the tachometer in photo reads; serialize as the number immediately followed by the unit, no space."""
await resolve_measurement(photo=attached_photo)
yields 3500rpm
